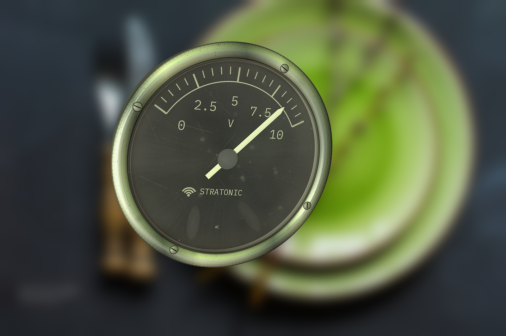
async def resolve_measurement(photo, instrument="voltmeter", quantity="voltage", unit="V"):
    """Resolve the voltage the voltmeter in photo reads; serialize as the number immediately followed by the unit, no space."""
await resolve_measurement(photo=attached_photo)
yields 8.5V
